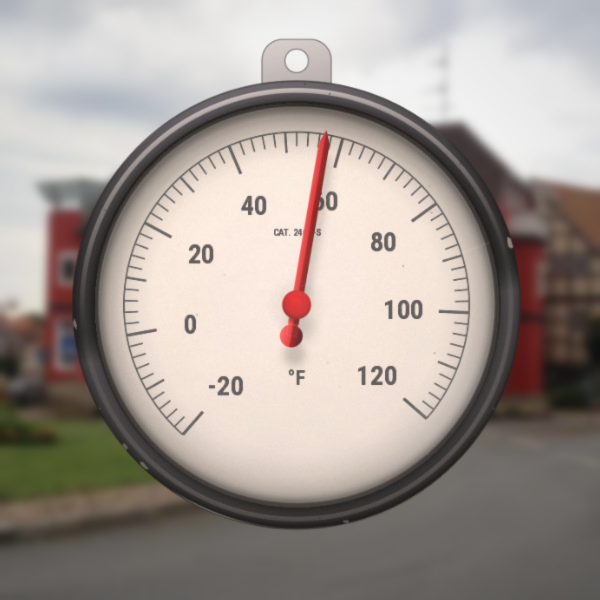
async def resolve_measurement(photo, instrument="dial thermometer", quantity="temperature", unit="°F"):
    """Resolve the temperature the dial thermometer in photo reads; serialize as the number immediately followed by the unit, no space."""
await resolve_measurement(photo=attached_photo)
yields 57°F
